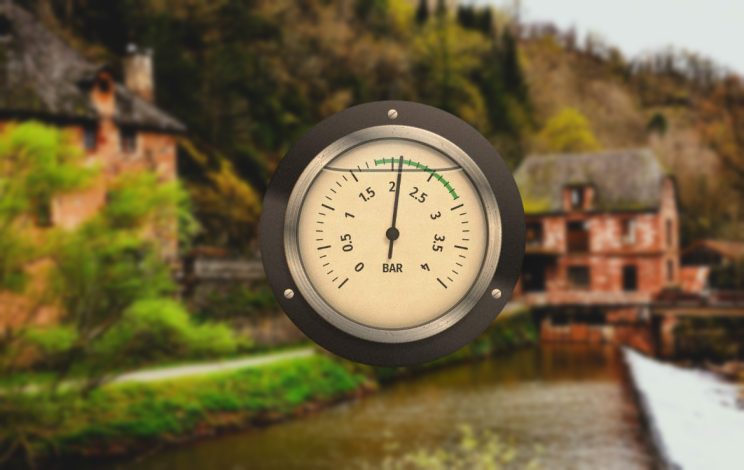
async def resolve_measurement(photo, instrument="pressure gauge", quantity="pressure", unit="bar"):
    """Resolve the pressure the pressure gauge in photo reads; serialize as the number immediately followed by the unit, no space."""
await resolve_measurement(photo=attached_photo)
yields 2.1bar
